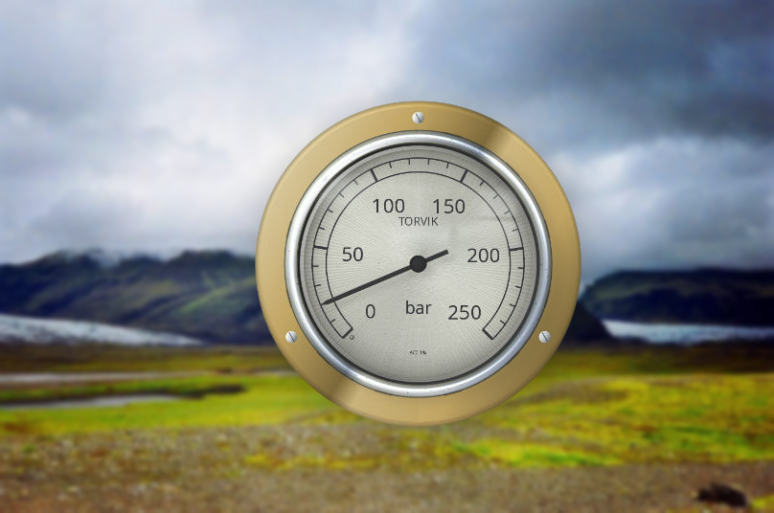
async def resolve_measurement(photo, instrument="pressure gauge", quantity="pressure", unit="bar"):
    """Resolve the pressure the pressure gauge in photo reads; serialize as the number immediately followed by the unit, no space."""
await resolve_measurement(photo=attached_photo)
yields 20bar
